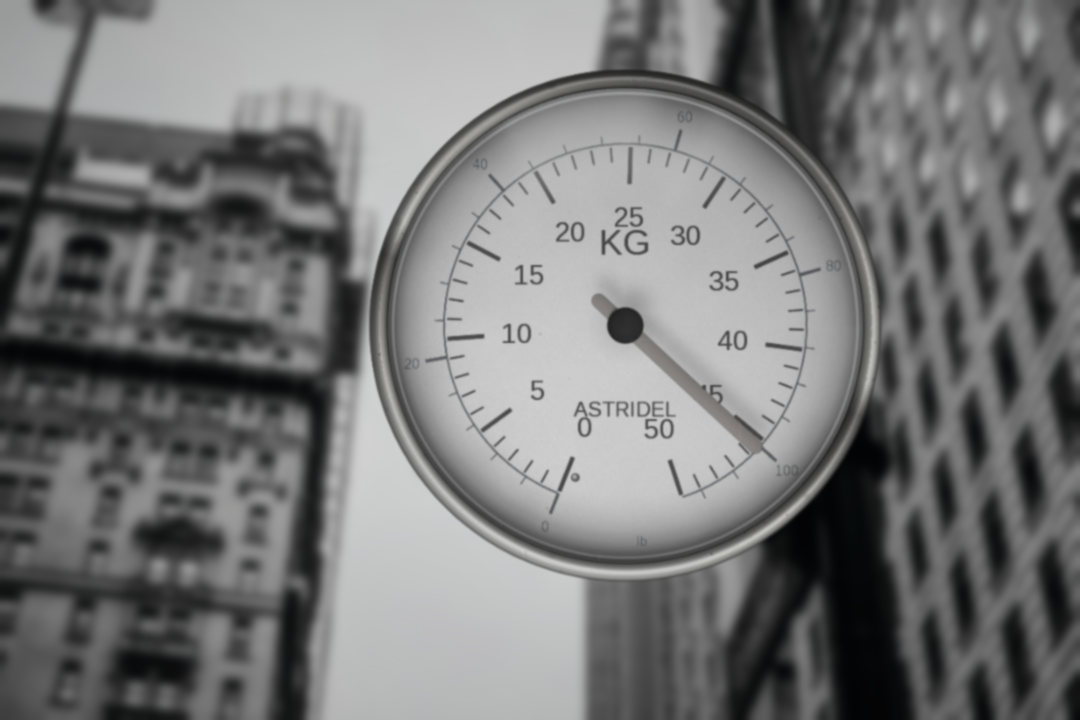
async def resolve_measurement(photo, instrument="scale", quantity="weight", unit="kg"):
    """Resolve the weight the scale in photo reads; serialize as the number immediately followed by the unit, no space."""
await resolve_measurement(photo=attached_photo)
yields 45.5kg
